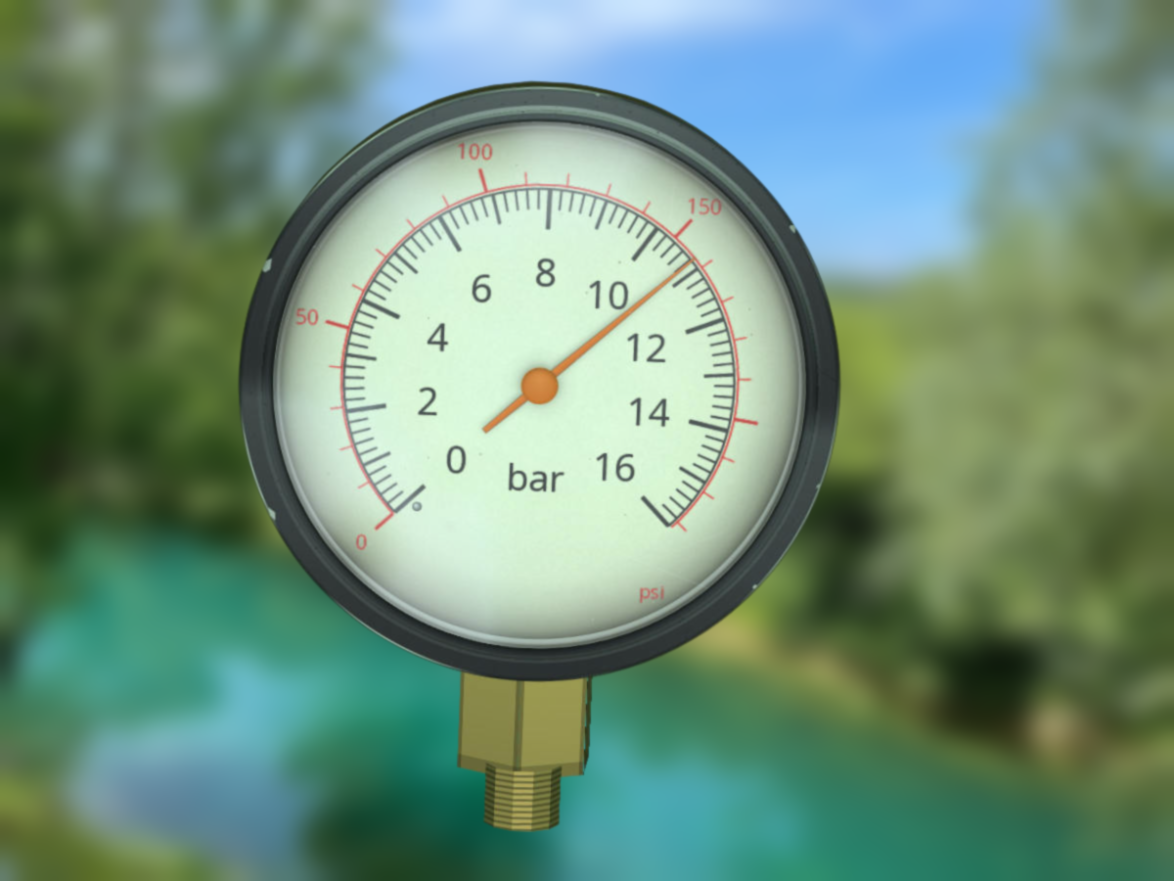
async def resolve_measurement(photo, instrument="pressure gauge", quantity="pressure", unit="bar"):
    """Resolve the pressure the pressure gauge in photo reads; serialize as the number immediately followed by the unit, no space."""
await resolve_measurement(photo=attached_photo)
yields 10.8bar
